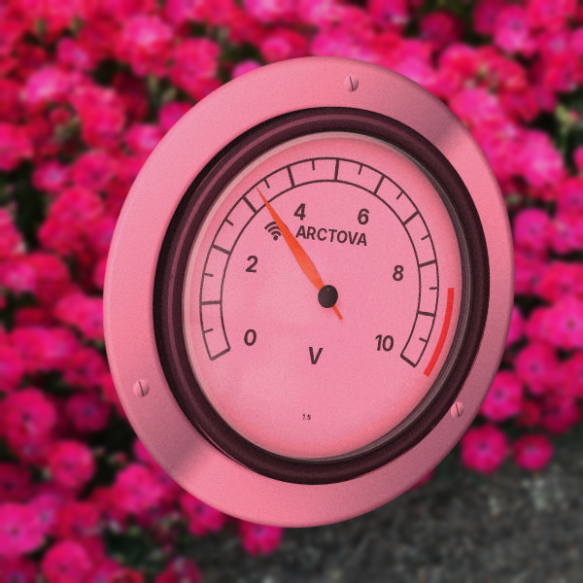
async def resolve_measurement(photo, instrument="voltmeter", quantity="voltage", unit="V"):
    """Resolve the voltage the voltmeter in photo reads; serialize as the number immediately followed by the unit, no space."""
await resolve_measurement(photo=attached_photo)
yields 3.25V
